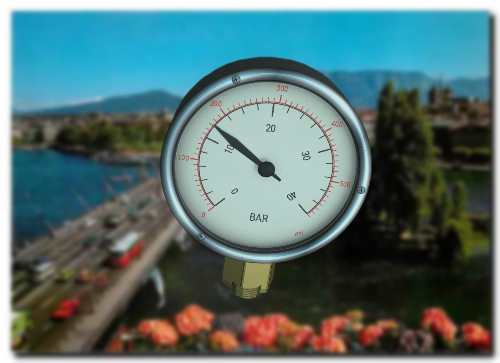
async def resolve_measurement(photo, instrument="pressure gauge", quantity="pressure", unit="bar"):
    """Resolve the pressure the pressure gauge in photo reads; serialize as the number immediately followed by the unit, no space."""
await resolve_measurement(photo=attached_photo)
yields 12bar
